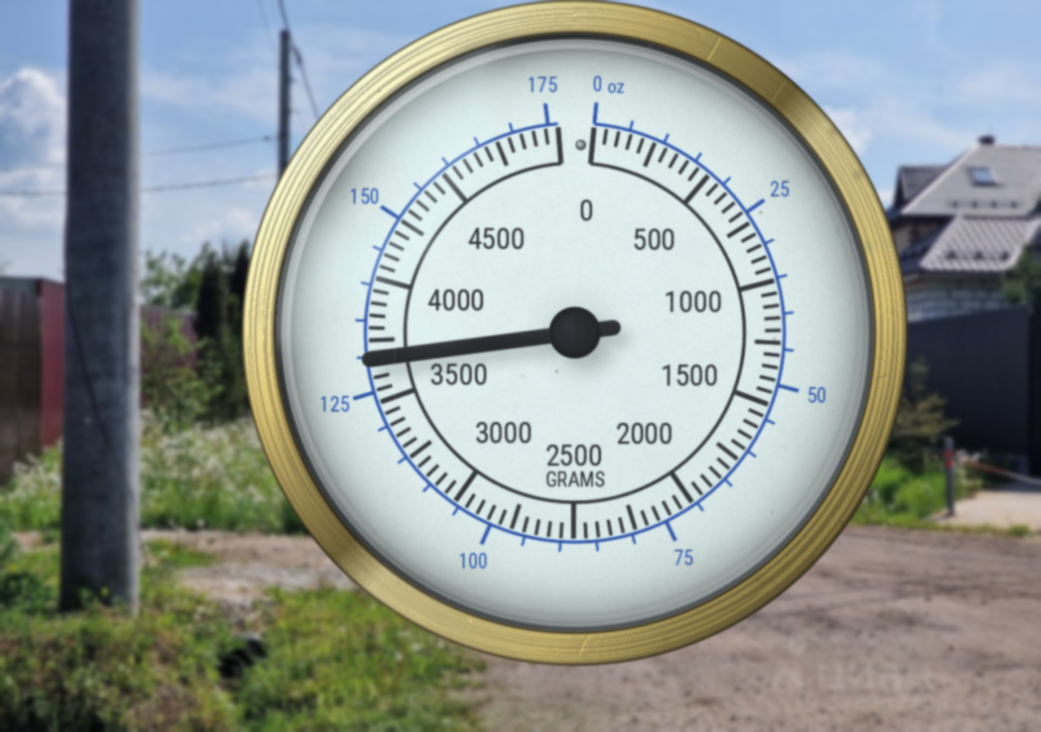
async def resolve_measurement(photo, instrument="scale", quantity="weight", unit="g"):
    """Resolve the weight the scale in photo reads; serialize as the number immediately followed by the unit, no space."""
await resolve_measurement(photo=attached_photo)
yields 3675g
